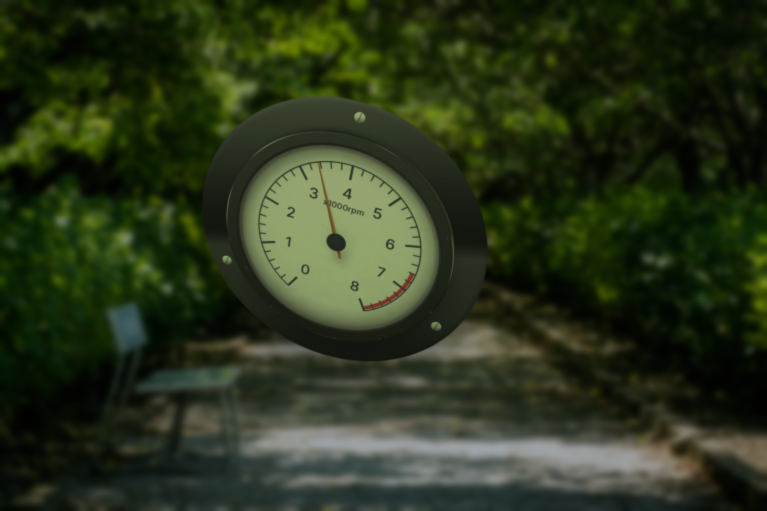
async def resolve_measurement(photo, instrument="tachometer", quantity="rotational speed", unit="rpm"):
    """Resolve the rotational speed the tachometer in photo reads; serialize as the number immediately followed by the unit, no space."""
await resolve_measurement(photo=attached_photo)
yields 3400rpm
